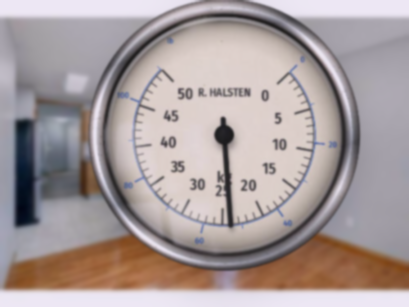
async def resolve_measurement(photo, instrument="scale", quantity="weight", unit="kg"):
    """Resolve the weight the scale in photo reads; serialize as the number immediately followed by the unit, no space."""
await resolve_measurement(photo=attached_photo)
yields 24kg
